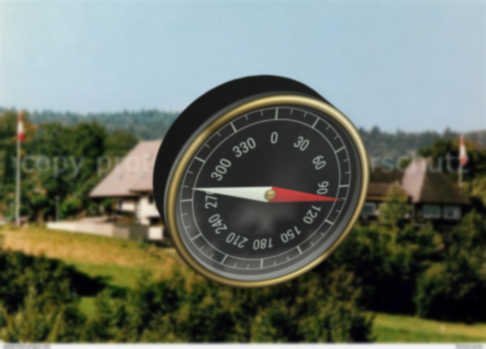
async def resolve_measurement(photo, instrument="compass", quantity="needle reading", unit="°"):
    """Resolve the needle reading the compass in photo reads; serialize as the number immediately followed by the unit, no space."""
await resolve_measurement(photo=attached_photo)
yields 100°
